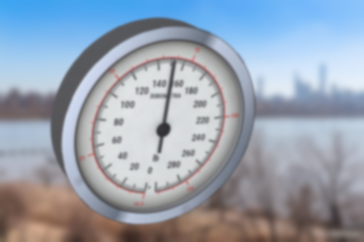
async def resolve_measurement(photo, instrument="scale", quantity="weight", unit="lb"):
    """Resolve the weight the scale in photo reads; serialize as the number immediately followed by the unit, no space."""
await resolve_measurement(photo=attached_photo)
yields 150lb
